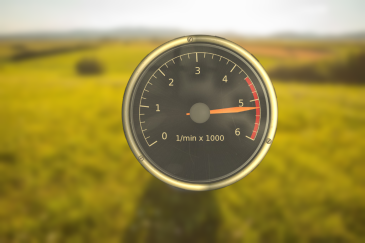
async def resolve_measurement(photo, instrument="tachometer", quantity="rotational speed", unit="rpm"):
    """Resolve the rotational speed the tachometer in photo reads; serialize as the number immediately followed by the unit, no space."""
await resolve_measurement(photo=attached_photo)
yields 5200rpm
